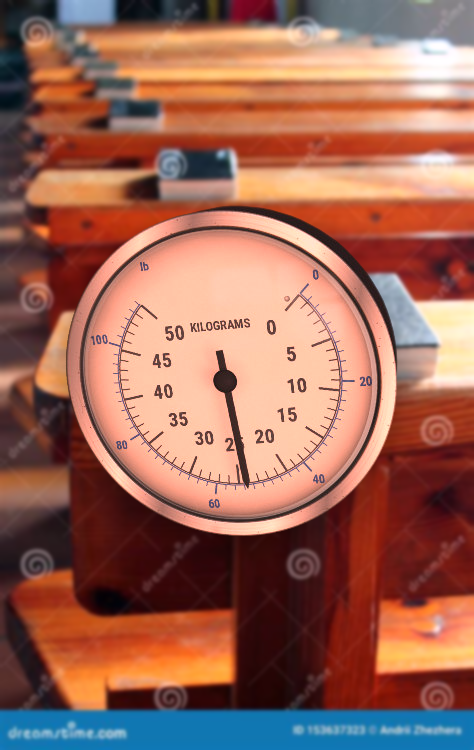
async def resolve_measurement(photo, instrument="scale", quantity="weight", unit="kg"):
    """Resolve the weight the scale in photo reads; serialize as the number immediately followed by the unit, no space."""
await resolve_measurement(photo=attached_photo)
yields 24kg
